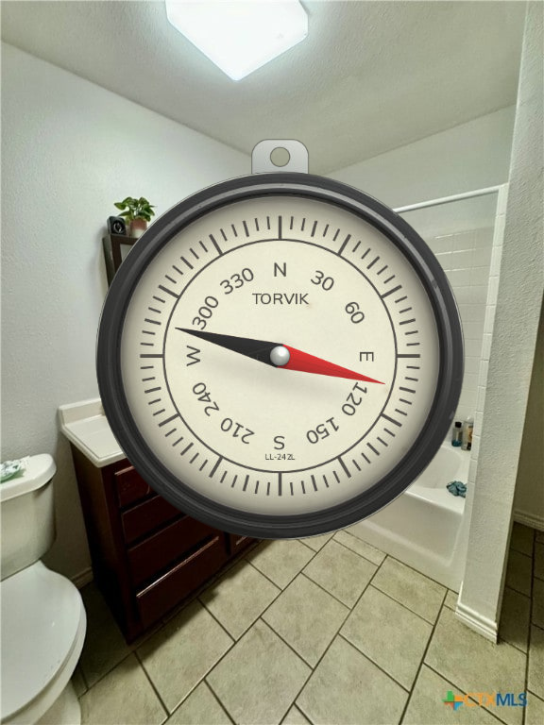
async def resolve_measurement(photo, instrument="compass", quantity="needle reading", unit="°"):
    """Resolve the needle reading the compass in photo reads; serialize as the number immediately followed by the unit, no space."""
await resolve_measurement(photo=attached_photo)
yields 105°
